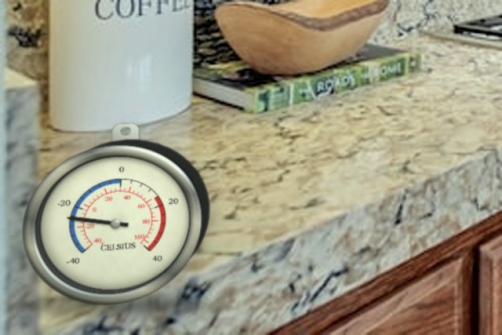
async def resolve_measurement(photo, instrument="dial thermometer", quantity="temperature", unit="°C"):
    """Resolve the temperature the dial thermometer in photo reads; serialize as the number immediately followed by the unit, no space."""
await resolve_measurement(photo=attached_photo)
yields -24°C
